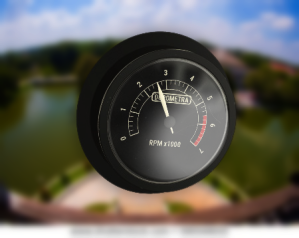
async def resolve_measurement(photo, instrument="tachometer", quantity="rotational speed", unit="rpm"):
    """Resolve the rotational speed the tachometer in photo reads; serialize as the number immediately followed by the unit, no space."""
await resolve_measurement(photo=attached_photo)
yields 2600rpm
